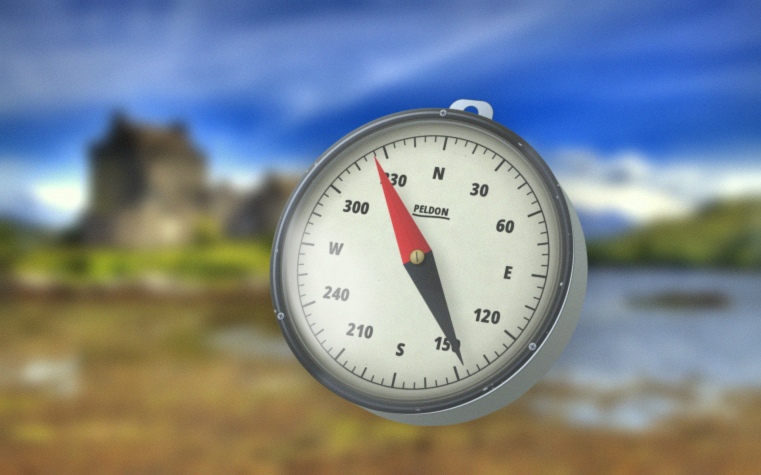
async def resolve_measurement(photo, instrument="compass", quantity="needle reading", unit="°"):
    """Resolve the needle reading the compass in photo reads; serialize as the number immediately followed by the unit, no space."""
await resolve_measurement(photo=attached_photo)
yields 325°
